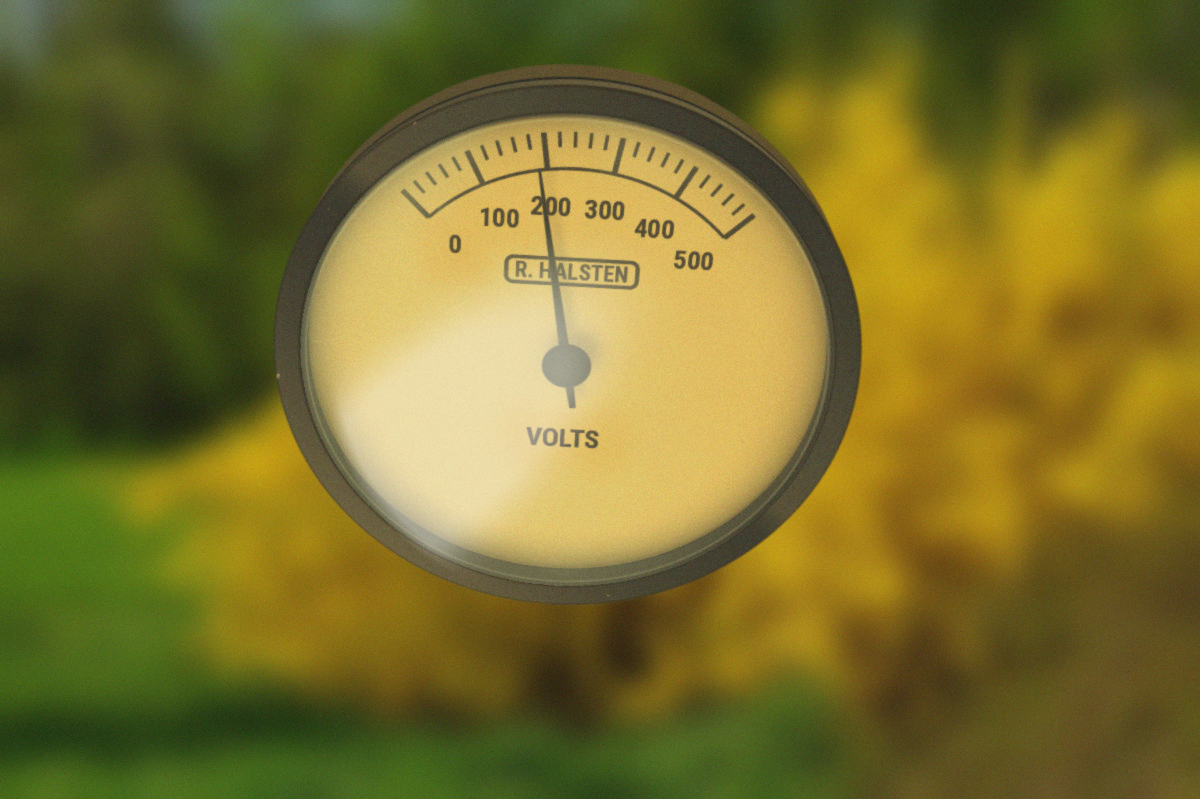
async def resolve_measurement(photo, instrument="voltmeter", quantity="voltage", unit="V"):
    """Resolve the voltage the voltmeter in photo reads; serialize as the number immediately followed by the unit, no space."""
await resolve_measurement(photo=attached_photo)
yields 190V
